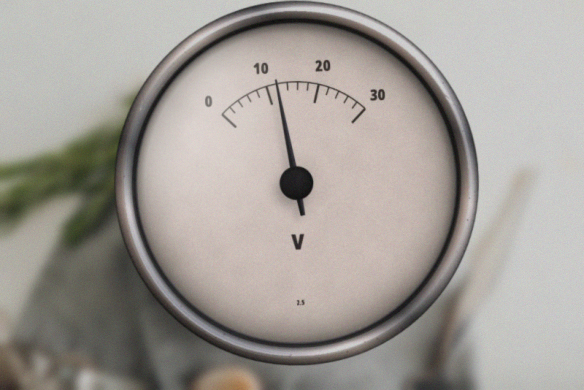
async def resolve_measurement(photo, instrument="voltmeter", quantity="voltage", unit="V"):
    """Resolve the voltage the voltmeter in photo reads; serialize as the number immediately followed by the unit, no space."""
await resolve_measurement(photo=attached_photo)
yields 12V
